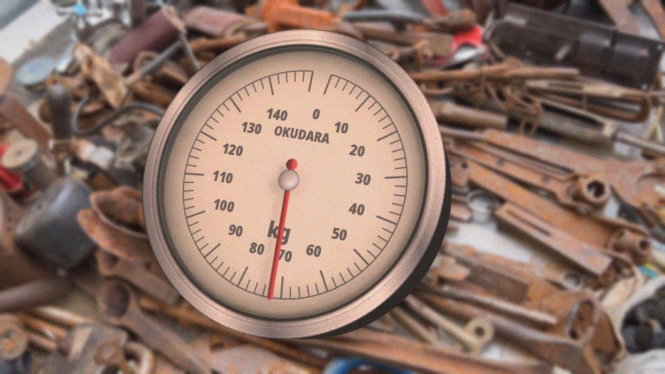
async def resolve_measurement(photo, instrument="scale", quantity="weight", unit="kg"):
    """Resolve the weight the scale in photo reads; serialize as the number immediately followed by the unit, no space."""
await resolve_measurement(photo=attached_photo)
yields 72kg
